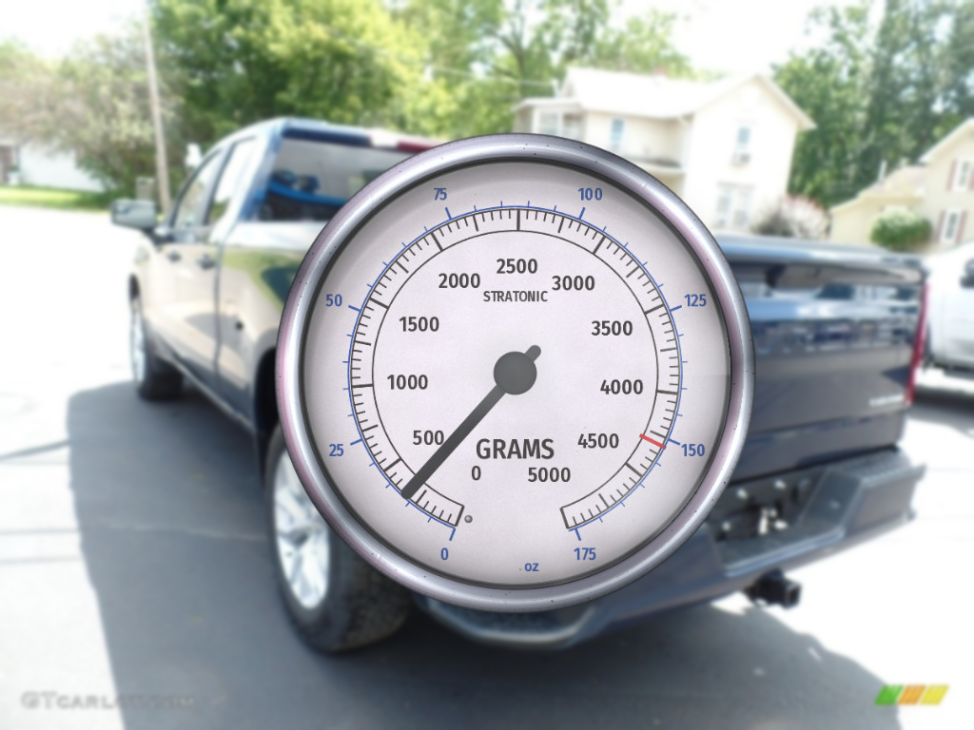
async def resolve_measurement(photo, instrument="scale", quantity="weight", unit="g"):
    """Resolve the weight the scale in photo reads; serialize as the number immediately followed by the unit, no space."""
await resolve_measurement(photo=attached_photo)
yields 325g
